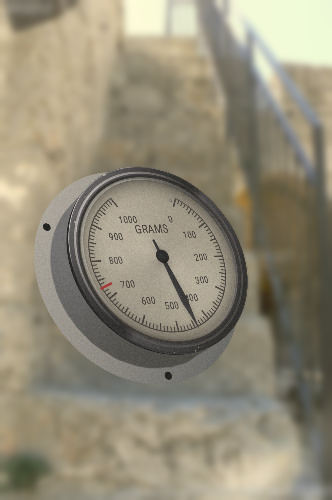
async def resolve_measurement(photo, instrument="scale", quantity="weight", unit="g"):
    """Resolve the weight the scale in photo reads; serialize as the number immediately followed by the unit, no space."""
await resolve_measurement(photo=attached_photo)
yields 450g
